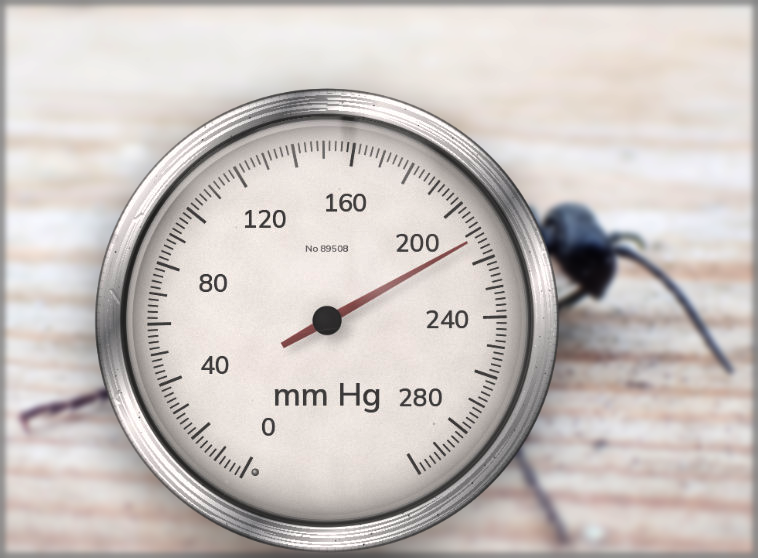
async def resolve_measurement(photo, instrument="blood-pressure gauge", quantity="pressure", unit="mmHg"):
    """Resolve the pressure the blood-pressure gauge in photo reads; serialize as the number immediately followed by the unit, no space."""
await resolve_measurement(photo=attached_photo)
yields 212mmHg
